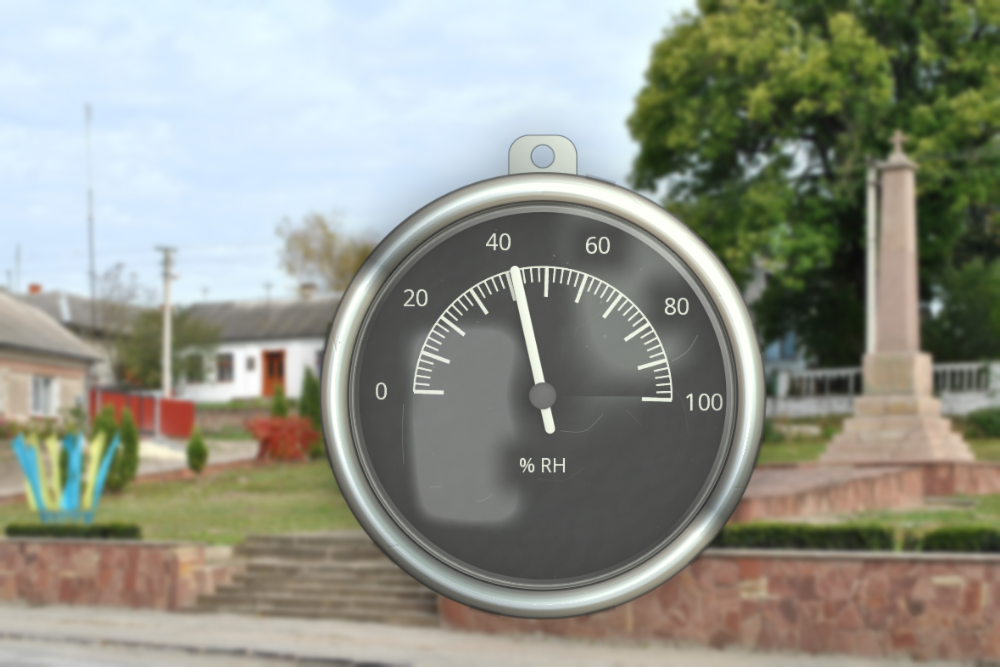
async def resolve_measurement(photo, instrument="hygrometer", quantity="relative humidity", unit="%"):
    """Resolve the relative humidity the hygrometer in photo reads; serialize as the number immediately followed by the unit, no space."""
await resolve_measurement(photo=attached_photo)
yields 42%
